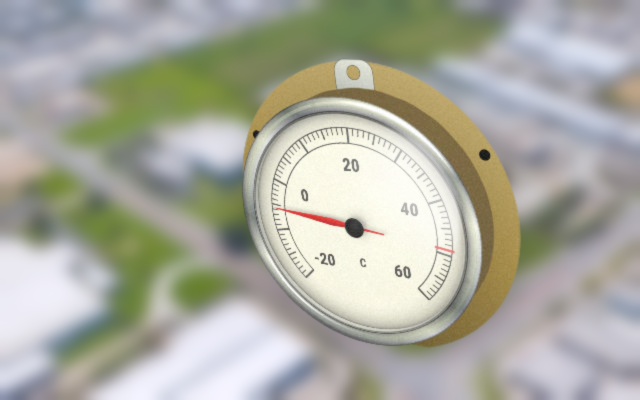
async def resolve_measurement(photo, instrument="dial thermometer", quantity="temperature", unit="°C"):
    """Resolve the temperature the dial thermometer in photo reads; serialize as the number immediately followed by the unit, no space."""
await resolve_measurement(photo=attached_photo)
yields -5°C
